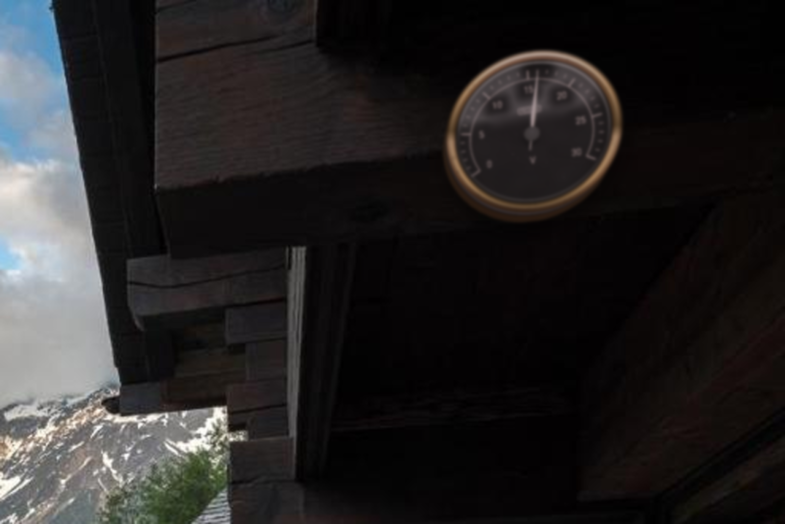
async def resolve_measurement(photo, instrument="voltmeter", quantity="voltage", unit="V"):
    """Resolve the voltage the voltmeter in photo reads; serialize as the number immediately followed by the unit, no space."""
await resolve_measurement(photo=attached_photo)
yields 16V
